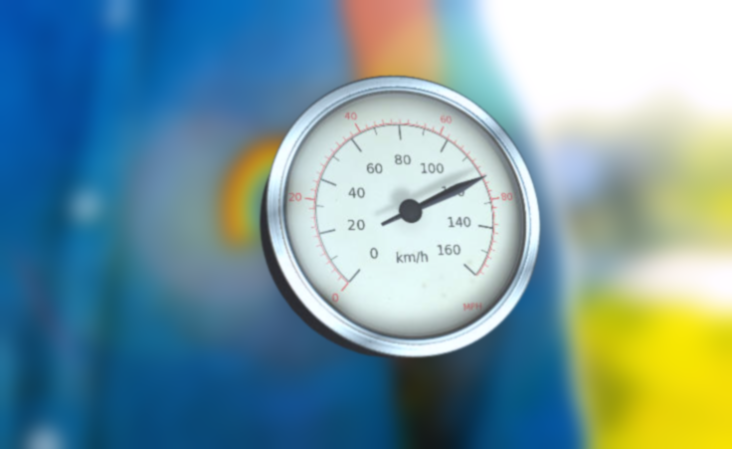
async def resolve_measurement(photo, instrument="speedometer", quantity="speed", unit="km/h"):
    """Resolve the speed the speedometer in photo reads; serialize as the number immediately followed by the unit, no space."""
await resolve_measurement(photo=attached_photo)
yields 120km/h
